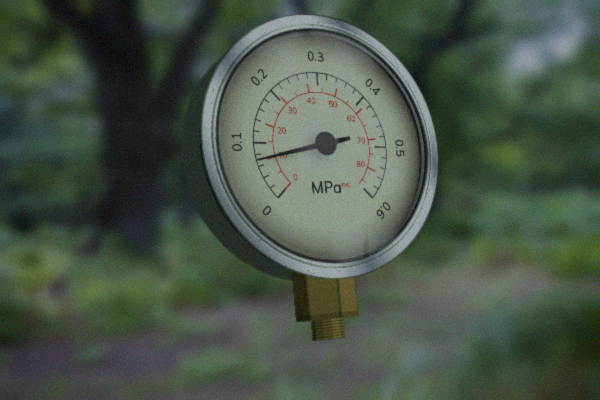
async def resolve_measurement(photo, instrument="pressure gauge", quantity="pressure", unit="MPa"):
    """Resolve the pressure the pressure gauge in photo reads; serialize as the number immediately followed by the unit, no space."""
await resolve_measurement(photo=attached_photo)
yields 0.07MPa
